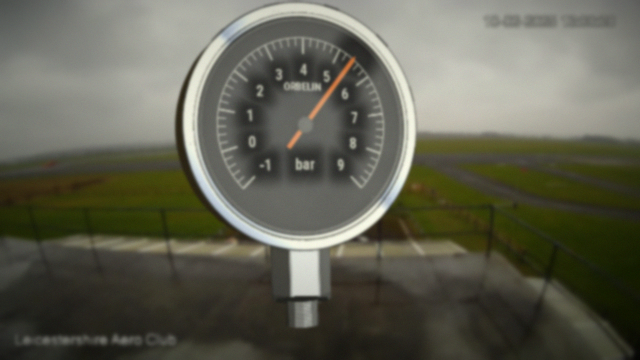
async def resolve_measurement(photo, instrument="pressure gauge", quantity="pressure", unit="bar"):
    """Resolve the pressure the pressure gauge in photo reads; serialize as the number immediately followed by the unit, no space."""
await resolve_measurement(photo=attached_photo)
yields 5.4bar
